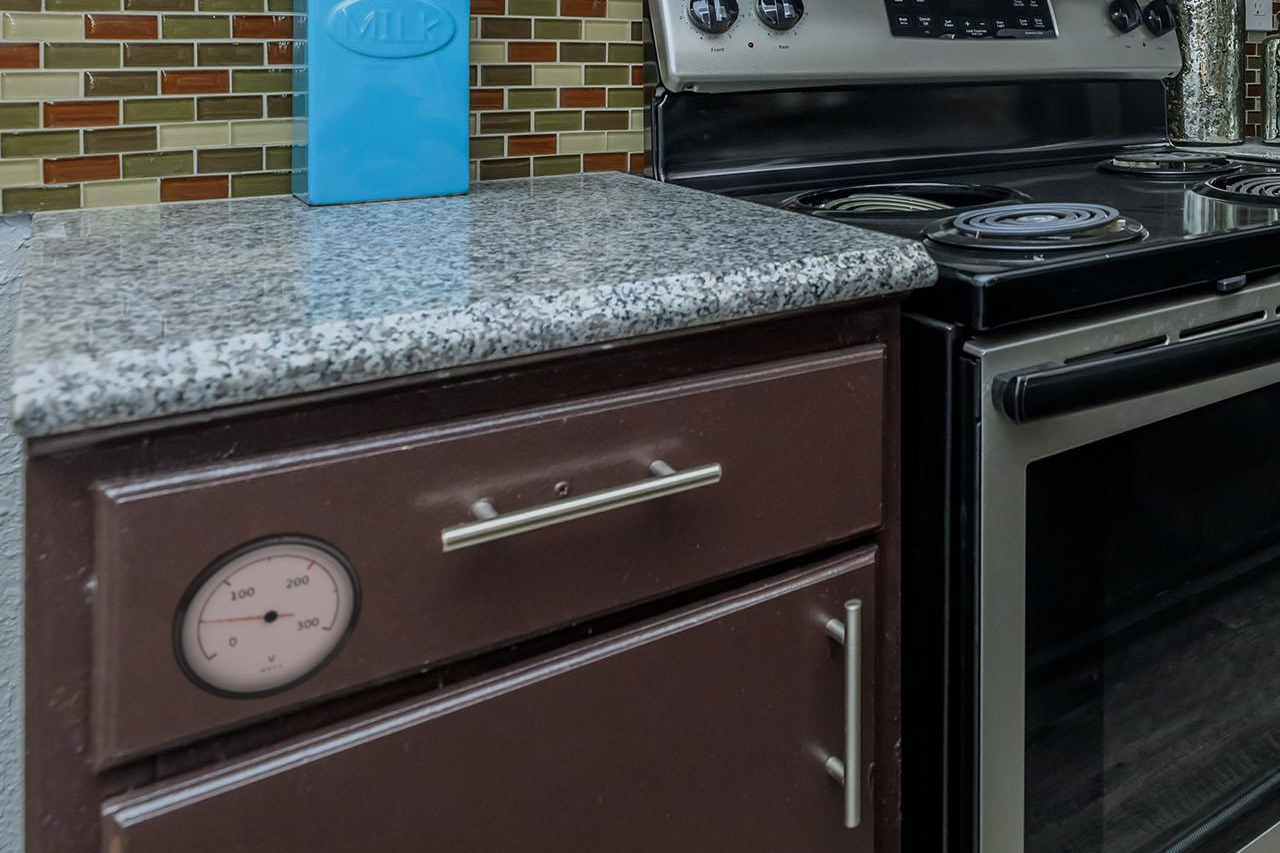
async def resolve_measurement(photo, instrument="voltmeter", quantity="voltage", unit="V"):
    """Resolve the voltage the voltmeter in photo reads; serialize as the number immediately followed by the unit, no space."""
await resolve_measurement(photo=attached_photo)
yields 50V
